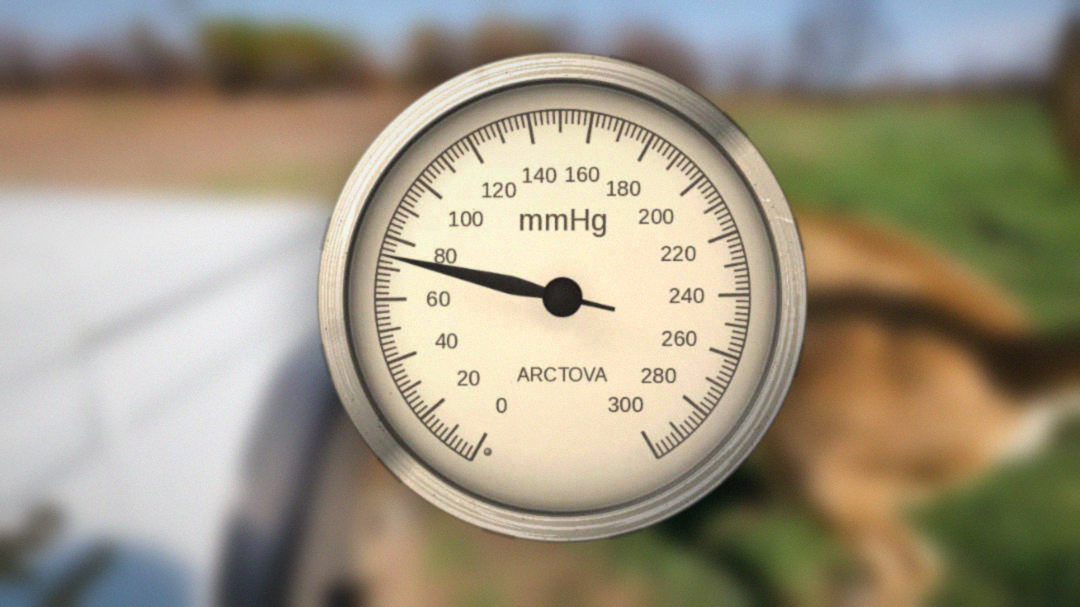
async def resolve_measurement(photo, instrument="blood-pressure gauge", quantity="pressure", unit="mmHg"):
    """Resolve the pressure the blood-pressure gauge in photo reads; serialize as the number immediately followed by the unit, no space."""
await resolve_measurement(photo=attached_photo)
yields 74mmHg
